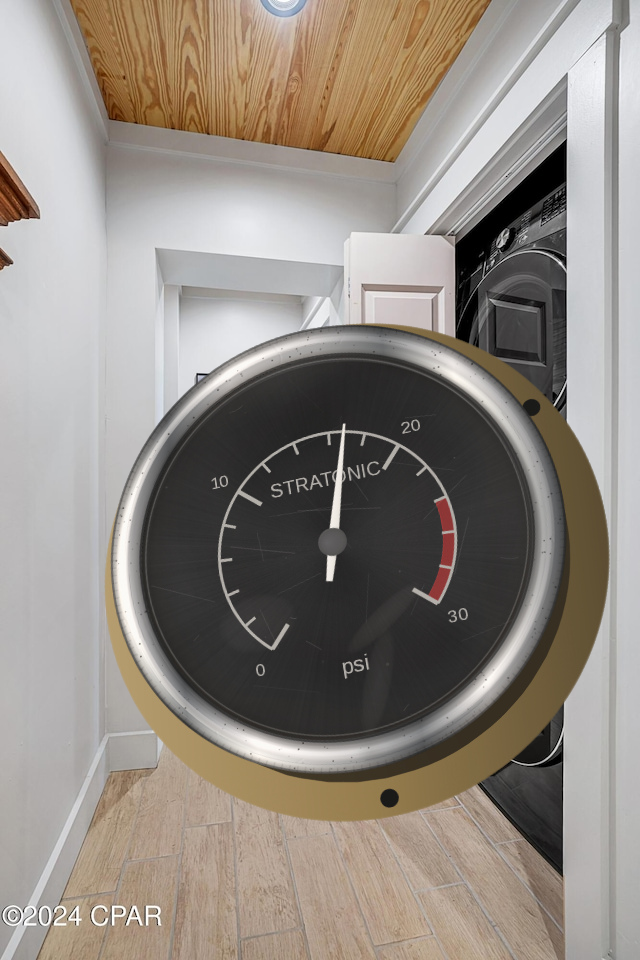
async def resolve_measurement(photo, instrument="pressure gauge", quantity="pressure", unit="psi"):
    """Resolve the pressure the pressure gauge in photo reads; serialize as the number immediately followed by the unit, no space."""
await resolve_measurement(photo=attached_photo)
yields 17psi
